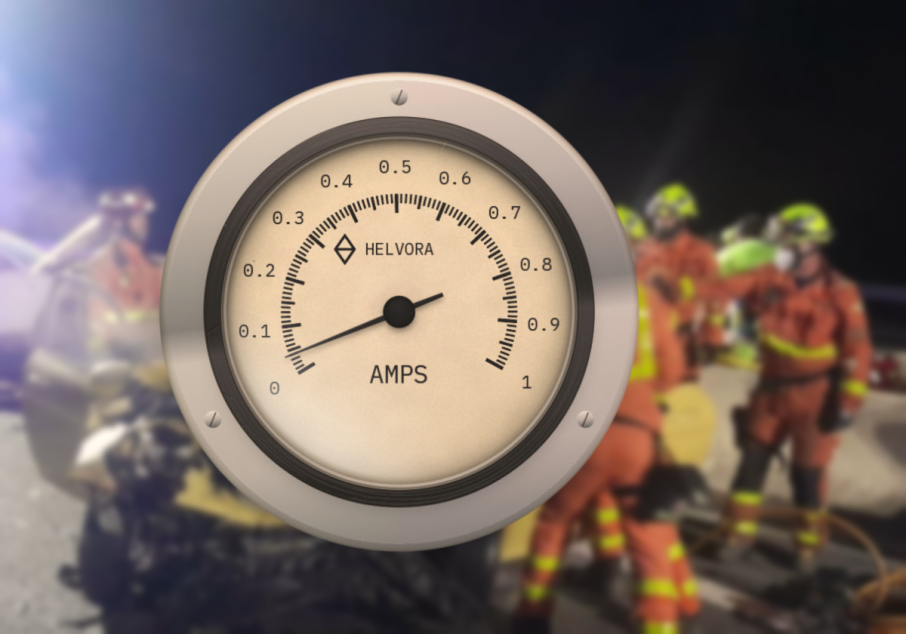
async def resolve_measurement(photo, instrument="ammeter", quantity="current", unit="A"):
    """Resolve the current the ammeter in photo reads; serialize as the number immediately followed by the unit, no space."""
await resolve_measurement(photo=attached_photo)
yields 0.04A
